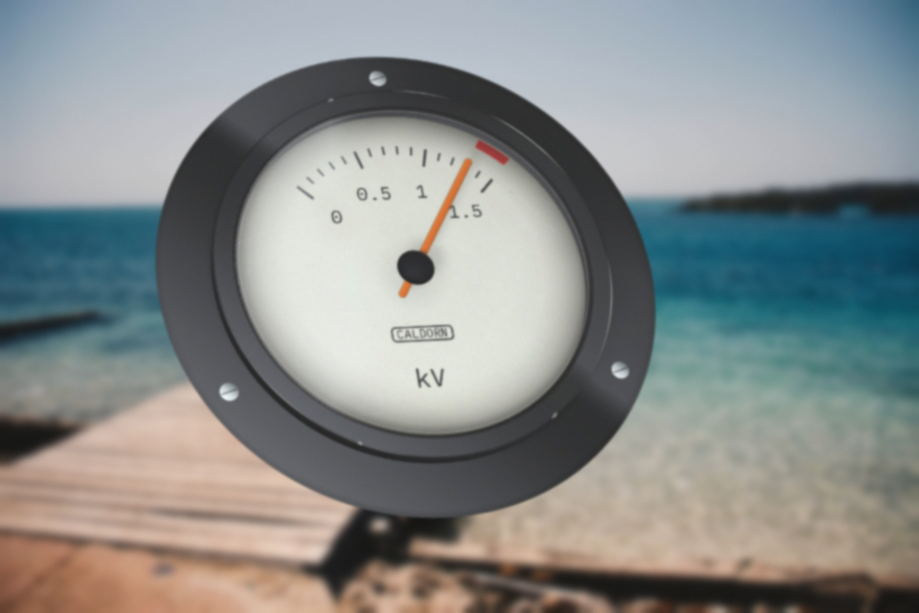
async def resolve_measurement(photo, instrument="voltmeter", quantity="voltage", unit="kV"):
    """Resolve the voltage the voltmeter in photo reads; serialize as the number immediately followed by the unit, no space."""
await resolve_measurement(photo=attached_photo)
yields 1.3kV
